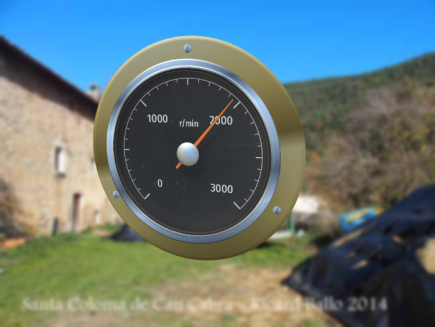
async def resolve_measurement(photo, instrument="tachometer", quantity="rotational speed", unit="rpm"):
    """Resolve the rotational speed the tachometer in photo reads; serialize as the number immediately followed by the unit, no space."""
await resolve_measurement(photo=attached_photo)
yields 1950rpm
